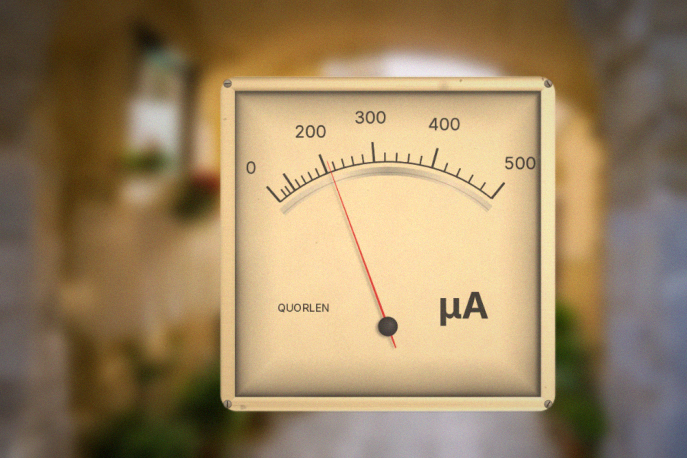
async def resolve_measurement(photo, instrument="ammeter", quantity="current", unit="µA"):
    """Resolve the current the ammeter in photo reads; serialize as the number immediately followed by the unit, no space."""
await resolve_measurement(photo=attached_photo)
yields 210µA
